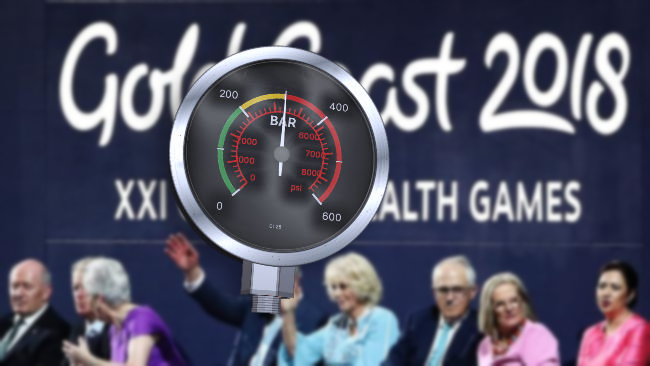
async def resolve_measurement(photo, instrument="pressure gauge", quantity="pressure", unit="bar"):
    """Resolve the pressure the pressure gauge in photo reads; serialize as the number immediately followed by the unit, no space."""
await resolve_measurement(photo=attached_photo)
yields 300bar
